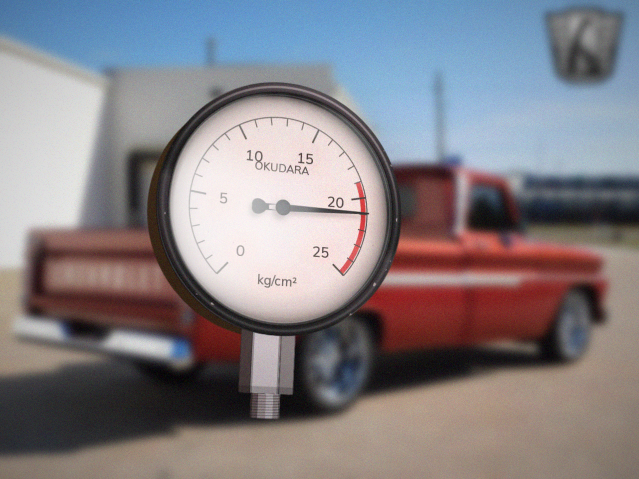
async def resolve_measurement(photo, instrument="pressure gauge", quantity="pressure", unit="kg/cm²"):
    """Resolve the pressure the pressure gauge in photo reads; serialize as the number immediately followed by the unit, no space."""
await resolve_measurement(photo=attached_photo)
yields 21kg/cm²
